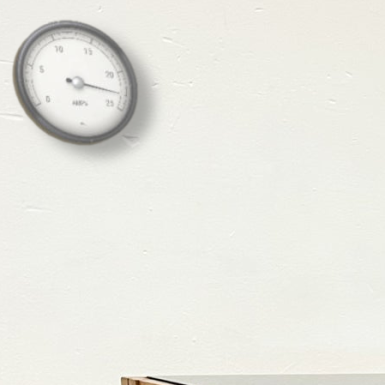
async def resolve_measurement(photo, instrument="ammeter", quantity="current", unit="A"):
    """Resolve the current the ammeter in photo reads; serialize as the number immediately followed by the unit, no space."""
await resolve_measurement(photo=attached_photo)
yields 23A
